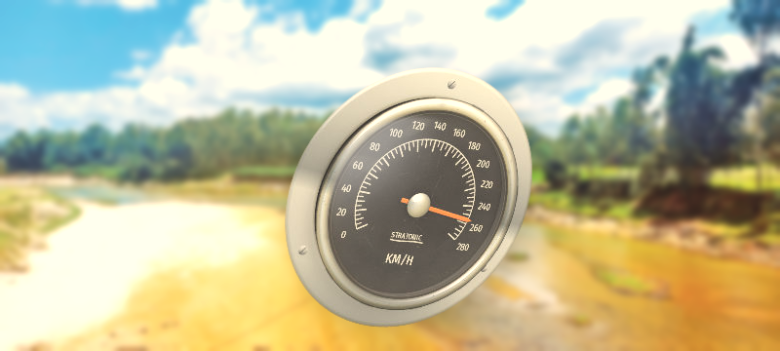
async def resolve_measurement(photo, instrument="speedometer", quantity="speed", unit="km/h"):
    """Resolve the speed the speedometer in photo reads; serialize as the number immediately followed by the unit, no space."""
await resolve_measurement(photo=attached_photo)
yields 255km/h
